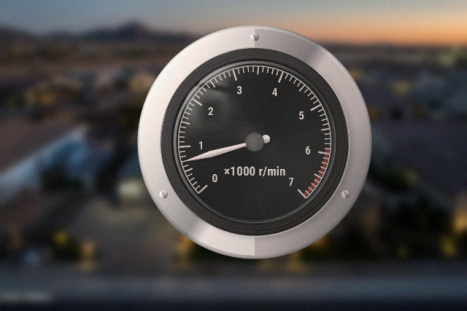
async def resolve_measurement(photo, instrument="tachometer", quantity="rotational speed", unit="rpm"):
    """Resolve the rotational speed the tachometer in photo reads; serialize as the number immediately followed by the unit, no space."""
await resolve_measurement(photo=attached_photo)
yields 700rpm
